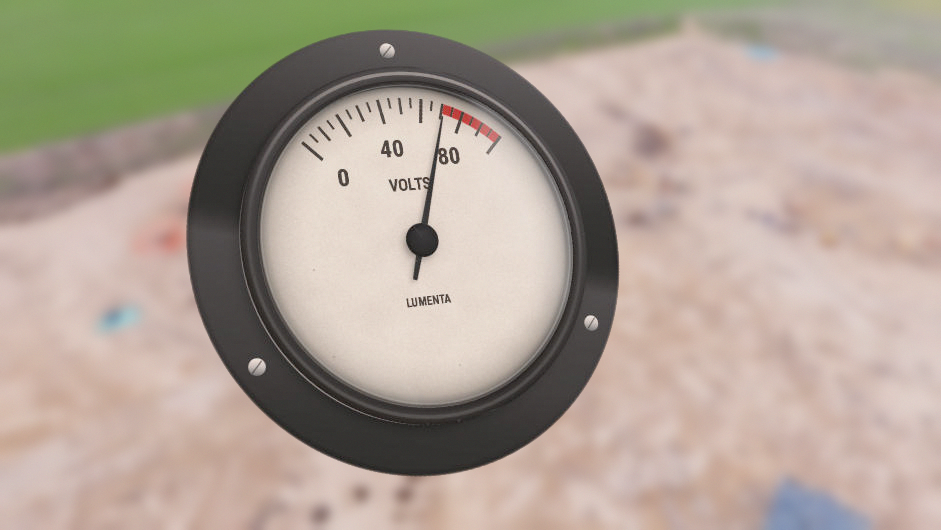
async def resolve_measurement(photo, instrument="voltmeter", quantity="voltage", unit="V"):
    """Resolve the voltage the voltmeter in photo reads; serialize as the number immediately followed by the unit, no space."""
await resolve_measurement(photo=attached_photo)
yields 70V
